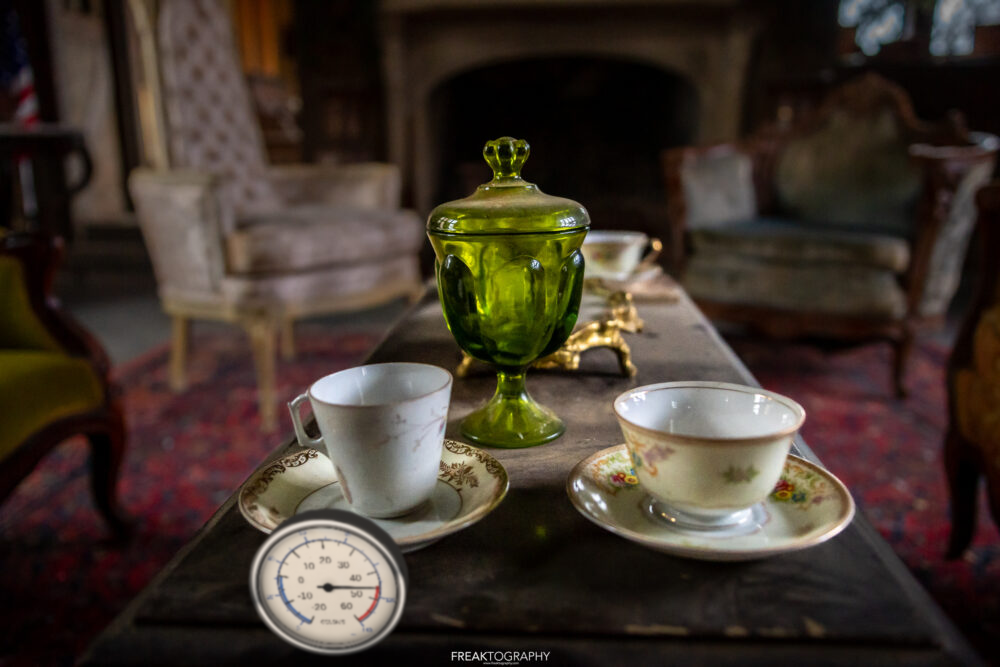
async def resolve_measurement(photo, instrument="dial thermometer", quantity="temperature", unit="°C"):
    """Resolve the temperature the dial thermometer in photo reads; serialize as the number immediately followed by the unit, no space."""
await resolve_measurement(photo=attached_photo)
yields 45°C
